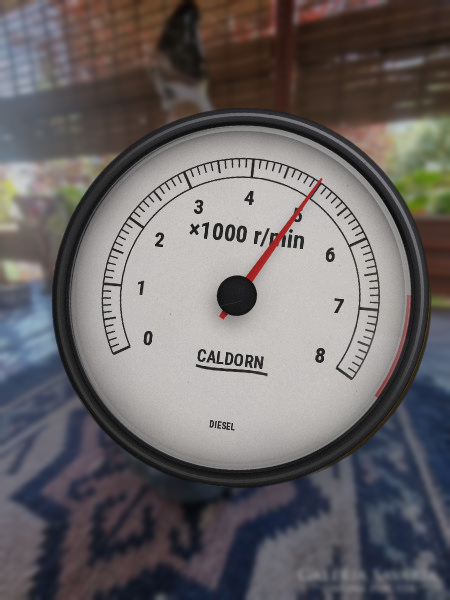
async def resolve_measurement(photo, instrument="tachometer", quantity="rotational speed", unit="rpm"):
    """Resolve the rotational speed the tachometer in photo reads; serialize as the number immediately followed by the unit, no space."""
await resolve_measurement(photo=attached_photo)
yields 5000rpm
